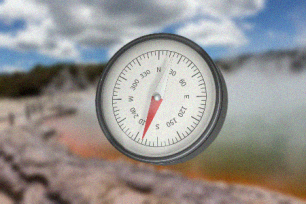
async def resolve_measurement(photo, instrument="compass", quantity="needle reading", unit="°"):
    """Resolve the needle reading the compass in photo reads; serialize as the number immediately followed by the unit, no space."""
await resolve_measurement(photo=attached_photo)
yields 200°
